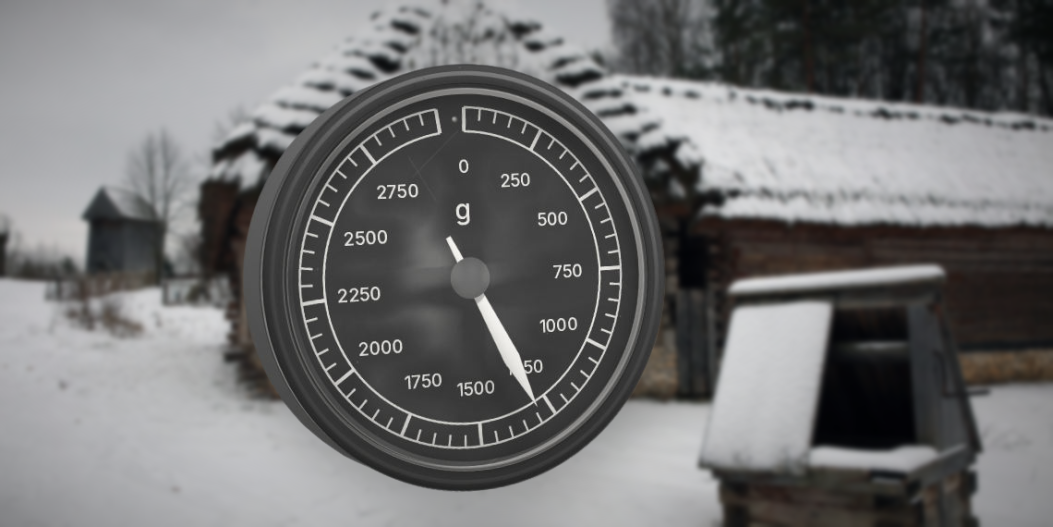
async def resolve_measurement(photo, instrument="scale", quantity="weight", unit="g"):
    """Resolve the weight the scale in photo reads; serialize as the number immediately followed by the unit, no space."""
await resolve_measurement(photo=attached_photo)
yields 1300g
